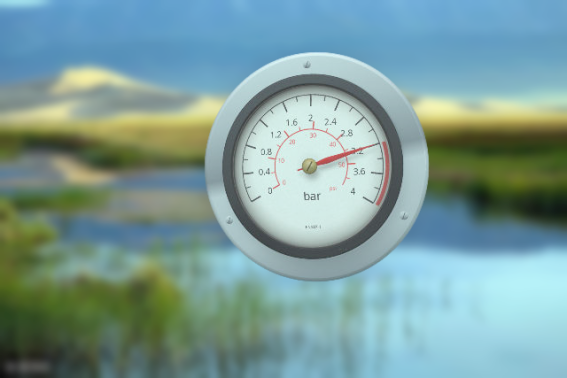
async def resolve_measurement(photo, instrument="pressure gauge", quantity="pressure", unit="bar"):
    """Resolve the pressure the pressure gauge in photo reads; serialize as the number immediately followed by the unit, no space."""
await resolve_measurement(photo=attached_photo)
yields 3.2bar
